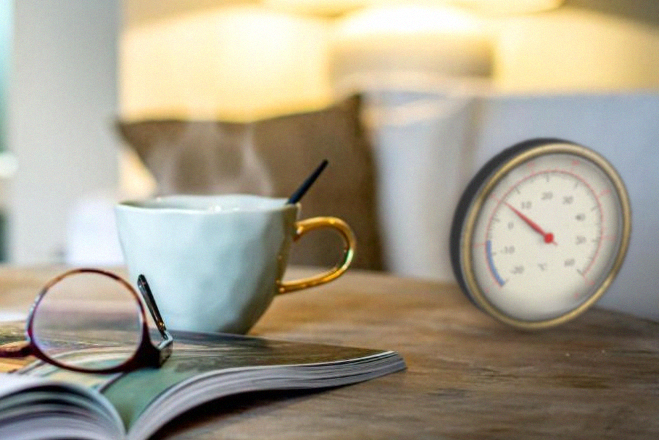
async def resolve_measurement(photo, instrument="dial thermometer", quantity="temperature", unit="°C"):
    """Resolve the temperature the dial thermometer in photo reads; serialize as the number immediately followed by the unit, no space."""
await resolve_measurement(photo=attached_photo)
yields 5°C
